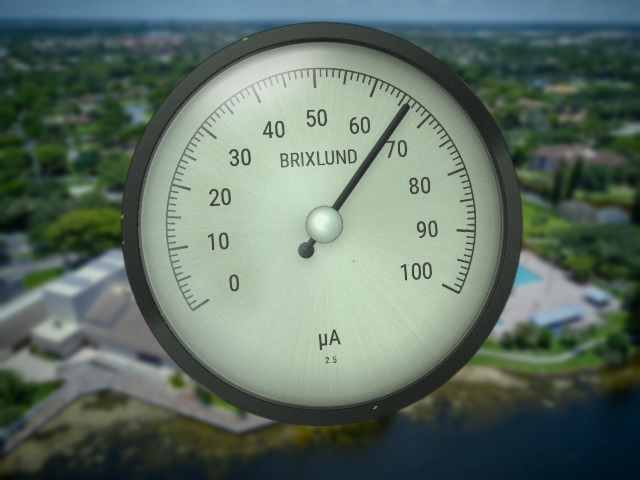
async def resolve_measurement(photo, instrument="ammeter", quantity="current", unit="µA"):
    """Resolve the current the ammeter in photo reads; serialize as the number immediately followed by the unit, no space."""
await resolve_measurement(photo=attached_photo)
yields 66µA
